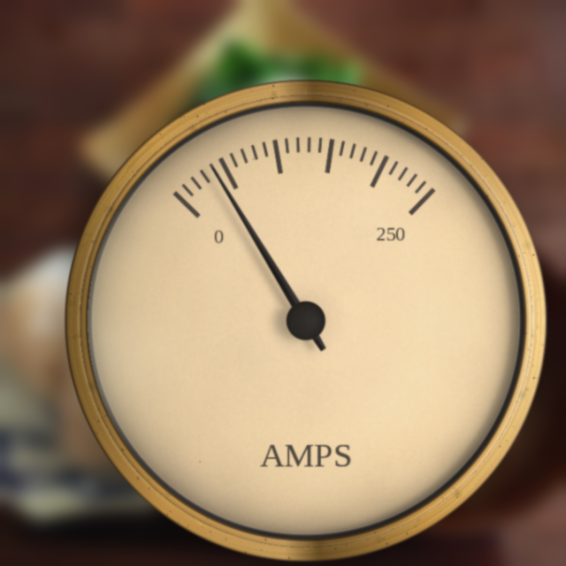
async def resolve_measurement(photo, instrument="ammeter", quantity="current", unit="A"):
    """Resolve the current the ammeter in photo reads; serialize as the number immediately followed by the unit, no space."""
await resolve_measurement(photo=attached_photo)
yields 40A
